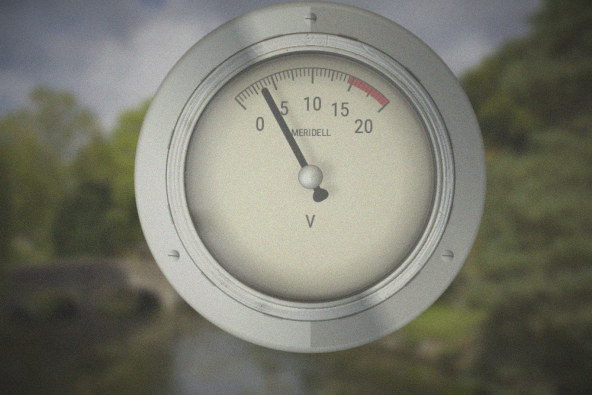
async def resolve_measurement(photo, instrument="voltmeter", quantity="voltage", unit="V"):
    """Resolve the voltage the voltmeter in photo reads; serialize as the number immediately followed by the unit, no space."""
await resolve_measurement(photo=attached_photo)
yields 3.5V
